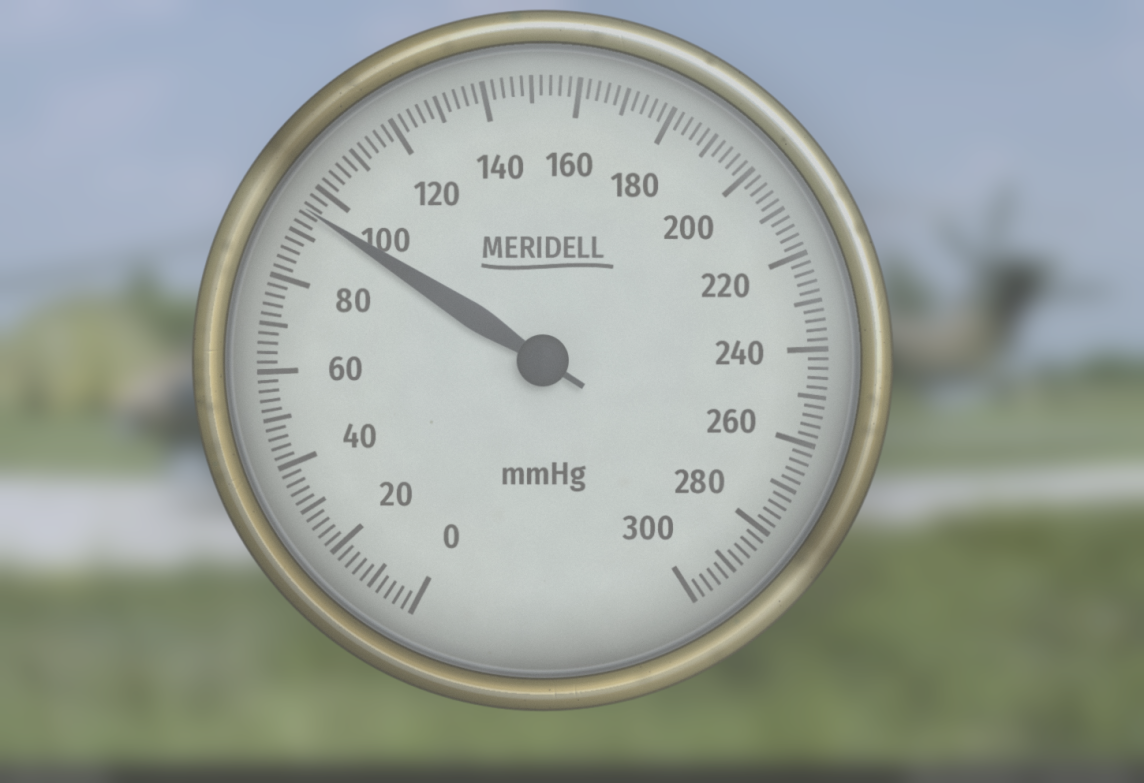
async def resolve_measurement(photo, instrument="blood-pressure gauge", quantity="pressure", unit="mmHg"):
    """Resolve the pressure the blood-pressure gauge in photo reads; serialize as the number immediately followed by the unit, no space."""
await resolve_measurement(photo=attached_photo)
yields 95mmHg
